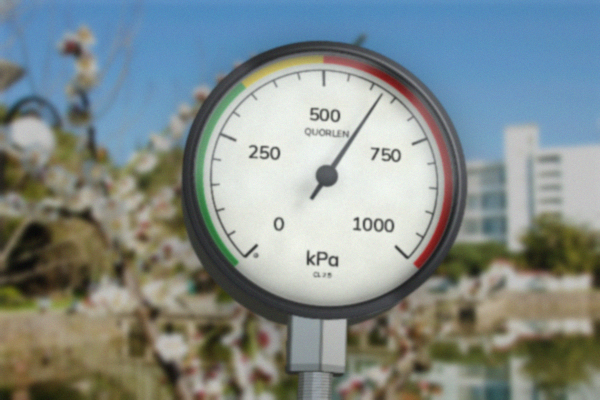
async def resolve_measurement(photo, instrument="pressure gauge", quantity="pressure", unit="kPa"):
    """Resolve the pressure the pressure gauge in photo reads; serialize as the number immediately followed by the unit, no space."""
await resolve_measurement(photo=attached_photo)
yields 625kPa
